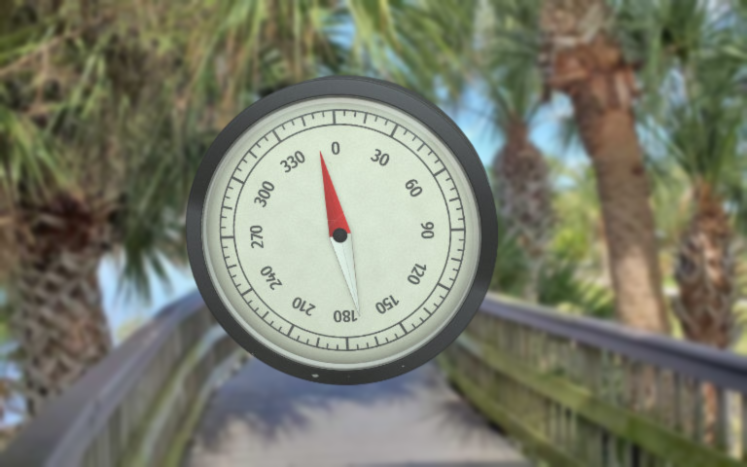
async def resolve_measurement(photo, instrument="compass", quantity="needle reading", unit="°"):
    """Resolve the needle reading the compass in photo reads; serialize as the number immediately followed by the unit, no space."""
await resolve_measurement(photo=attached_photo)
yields 350°
